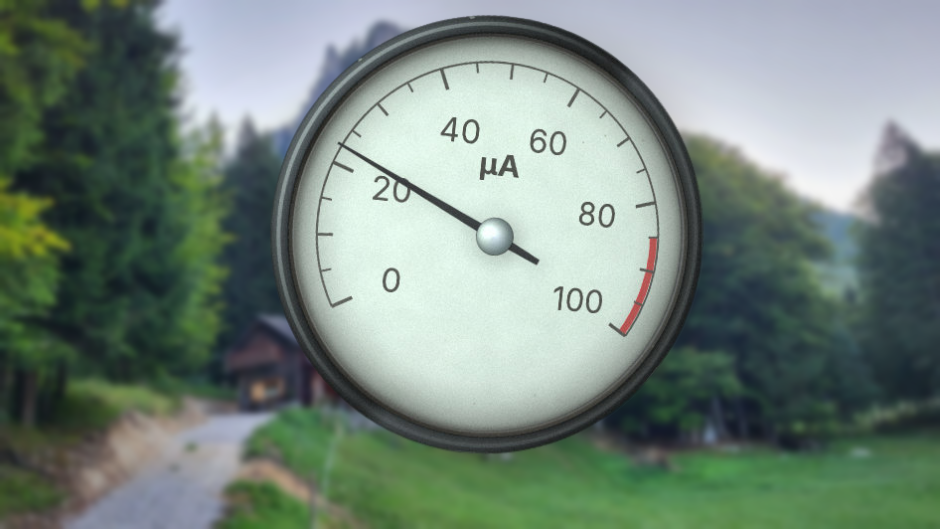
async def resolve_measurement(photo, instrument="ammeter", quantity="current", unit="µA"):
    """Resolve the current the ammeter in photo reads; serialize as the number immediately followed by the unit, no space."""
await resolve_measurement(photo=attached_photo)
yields 22.5µA
